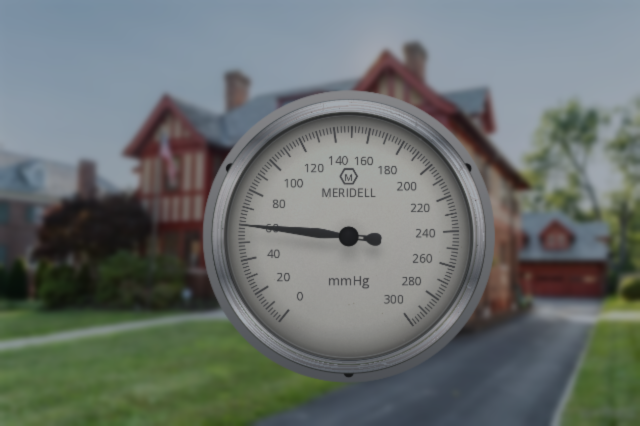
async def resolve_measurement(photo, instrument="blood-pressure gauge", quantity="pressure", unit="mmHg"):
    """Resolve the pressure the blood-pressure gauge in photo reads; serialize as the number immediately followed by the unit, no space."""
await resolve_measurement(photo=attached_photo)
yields 60mmHg
